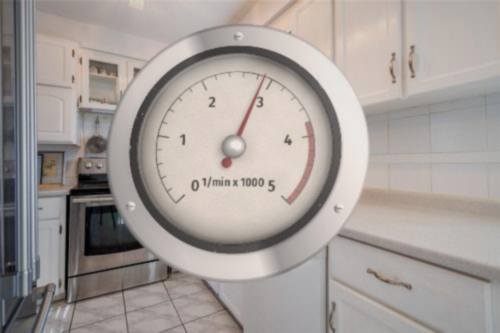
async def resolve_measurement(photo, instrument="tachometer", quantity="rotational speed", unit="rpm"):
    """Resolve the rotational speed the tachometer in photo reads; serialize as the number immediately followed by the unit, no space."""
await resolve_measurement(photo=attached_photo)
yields 2900rpm
